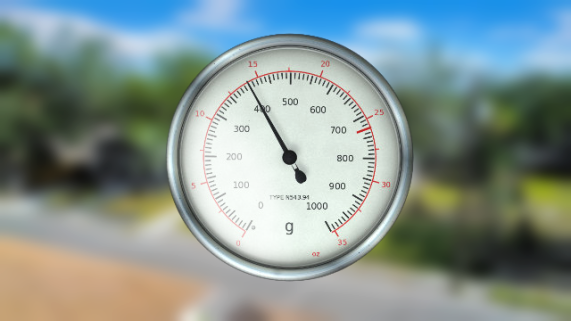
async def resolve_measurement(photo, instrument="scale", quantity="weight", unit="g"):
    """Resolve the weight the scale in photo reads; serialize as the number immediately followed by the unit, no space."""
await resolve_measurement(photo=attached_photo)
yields 400g
